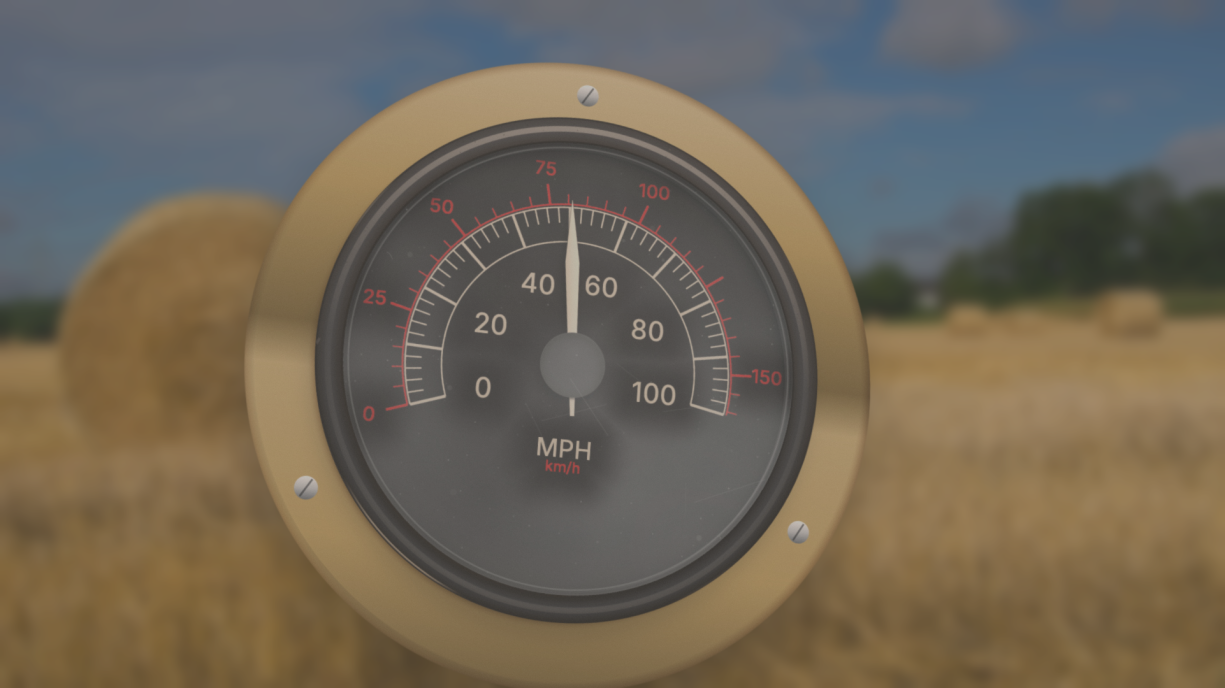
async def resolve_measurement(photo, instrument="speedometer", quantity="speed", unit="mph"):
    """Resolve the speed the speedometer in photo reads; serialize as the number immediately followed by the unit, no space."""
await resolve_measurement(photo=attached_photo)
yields 50mph
